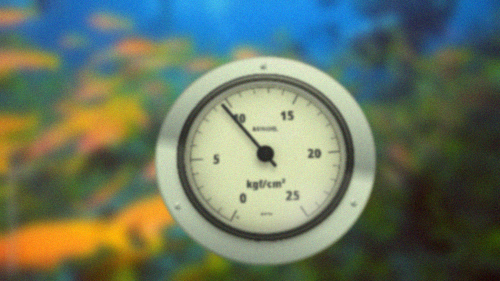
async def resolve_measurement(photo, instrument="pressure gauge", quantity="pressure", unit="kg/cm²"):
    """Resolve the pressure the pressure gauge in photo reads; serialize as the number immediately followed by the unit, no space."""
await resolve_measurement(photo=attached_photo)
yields 9.5kg/cm²
